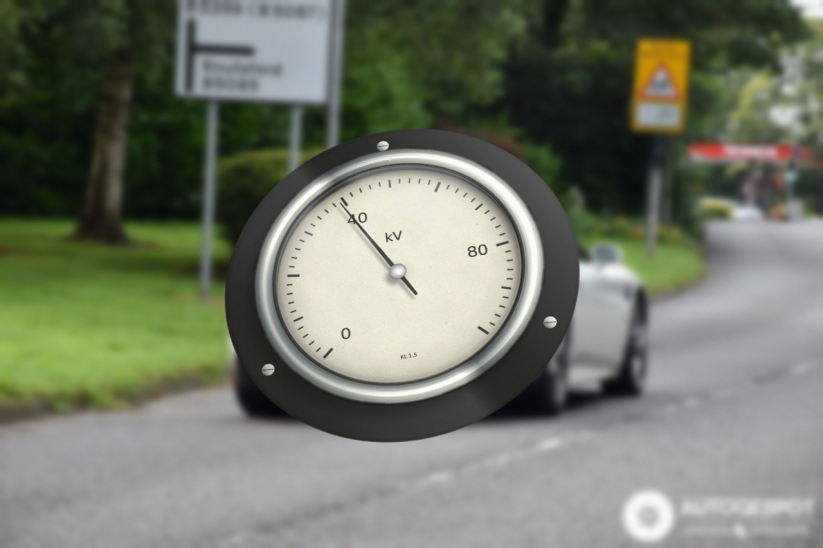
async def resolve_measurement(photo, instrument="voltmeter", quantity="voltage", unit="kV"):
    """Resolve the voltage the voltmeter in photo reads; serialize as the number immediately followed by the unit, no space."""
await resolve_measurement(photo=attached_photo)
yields 39kV
